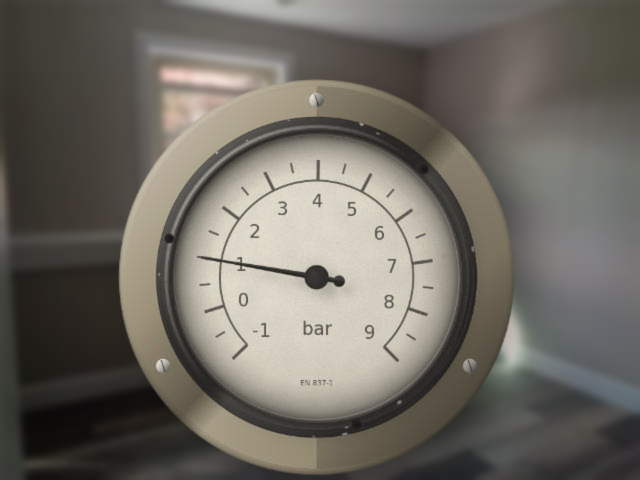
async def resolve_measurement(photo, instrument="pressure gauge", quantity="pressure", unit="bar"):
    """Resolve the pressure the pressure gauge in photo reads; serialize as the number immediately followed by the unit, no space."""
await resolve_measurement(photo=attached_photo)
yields 1bar
